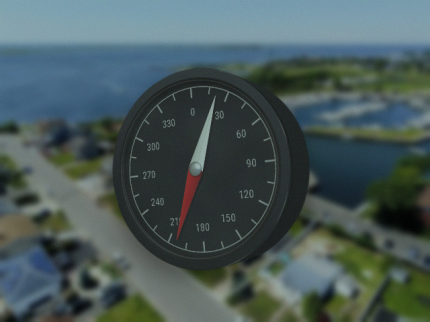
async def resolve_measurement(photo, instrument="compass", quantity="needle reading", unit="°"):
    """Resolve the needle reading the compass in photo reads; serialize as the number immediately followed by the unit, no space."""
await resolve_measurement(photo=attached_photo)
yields 202.5°
